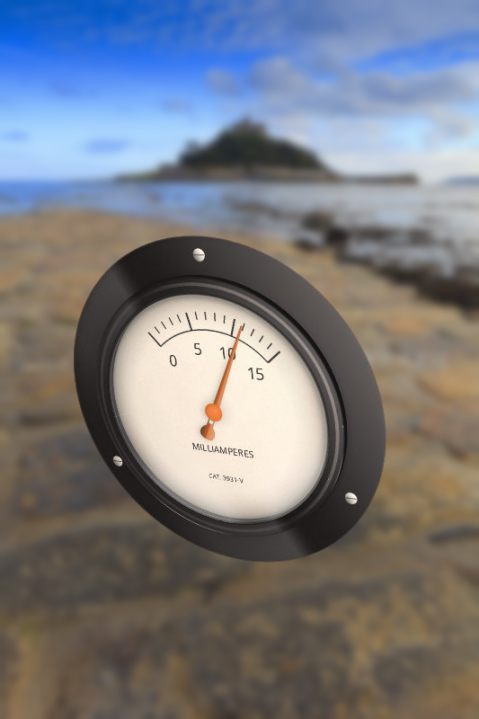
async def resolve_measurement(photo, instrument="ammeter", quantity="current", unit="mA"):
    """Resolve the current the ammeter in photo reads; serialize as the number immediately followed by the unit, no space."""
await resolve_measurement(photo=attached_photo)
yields 11mA
